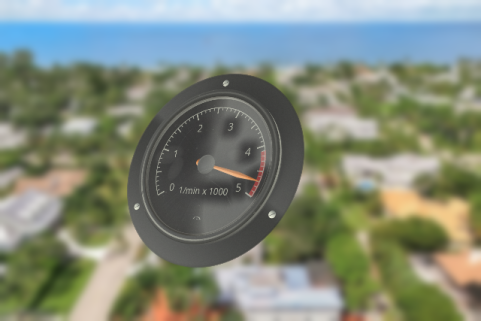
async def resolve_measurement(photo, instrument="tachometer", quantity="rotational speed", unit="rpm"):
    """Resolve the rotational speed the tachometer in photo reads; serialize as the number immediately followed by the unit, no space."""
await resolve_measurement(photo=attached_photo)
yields 4700rpm
